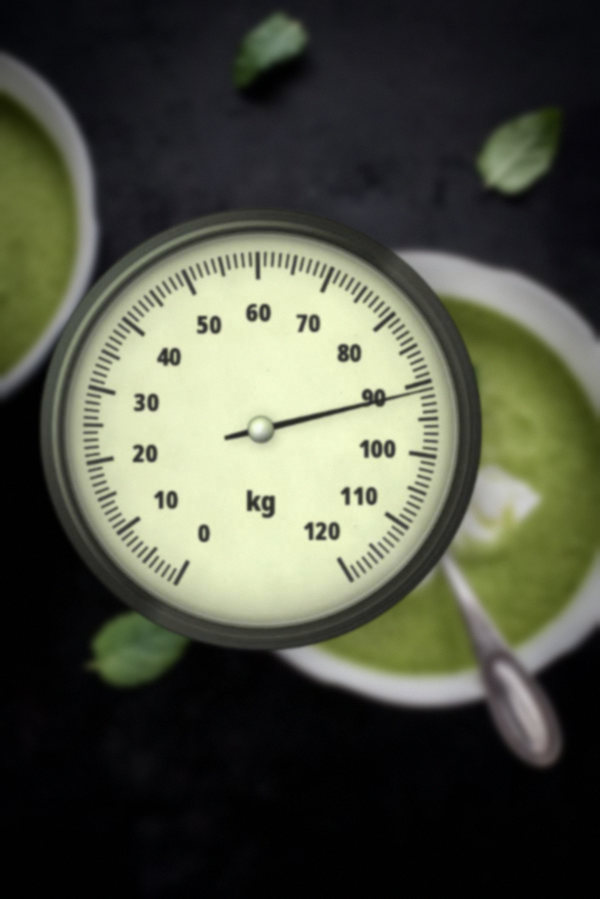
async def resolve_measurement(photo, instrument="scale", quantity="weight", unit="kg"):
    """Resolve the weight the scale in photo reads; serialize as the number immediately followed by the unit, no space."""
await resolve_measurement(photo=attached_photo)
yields 91kg
